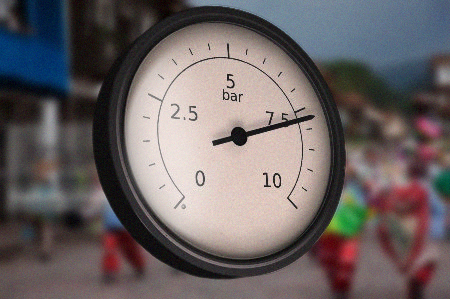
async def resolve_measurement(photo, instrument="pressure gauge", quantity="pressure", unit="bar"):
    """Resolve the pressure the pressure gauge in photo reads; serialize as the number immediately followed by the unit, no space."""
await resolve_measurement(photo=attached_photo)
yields 7.75bar
